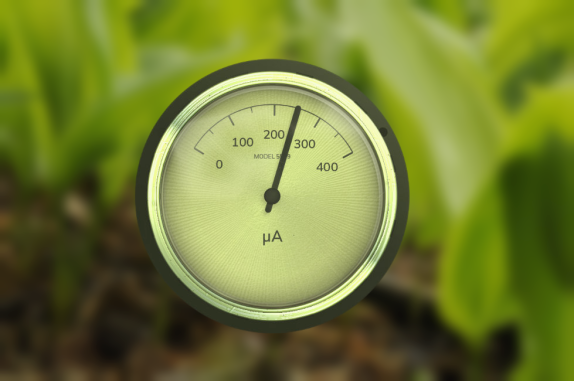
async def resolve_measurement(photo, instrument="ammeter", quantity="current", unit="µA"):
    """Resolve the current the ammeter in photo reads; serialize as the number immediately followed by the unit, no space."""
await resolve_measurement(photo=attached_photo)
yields 250µA
